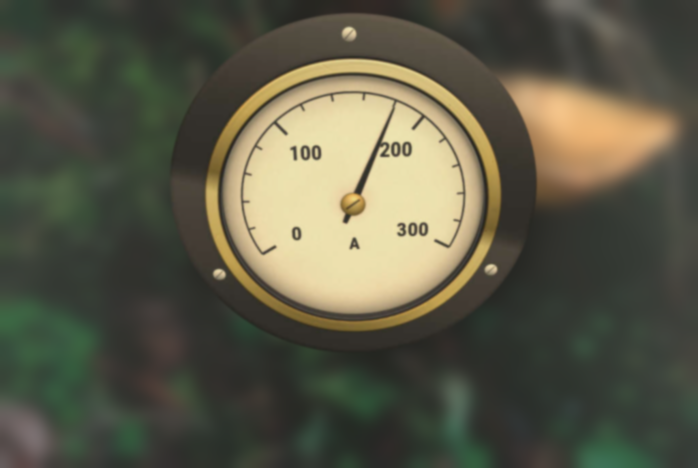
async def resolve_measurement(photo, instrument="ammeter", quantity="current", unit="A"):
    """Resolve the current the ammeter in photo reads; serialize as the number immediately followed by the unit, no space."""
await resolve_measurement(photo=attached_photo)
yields 180A
